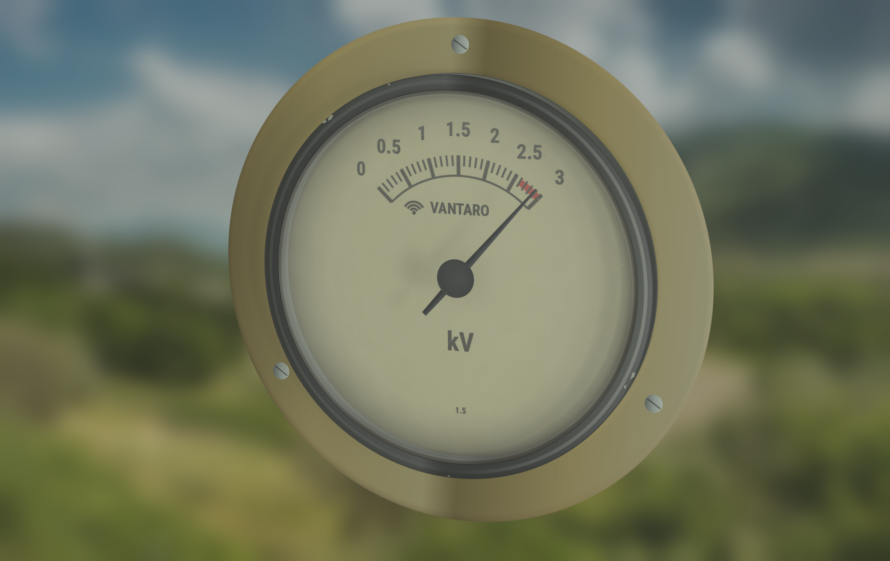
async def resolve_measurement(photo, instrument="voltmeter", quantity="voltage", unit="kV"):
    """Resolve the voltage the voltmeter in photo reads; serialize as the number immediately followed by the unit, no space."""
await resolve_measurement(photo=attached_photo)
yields 2.9kV
